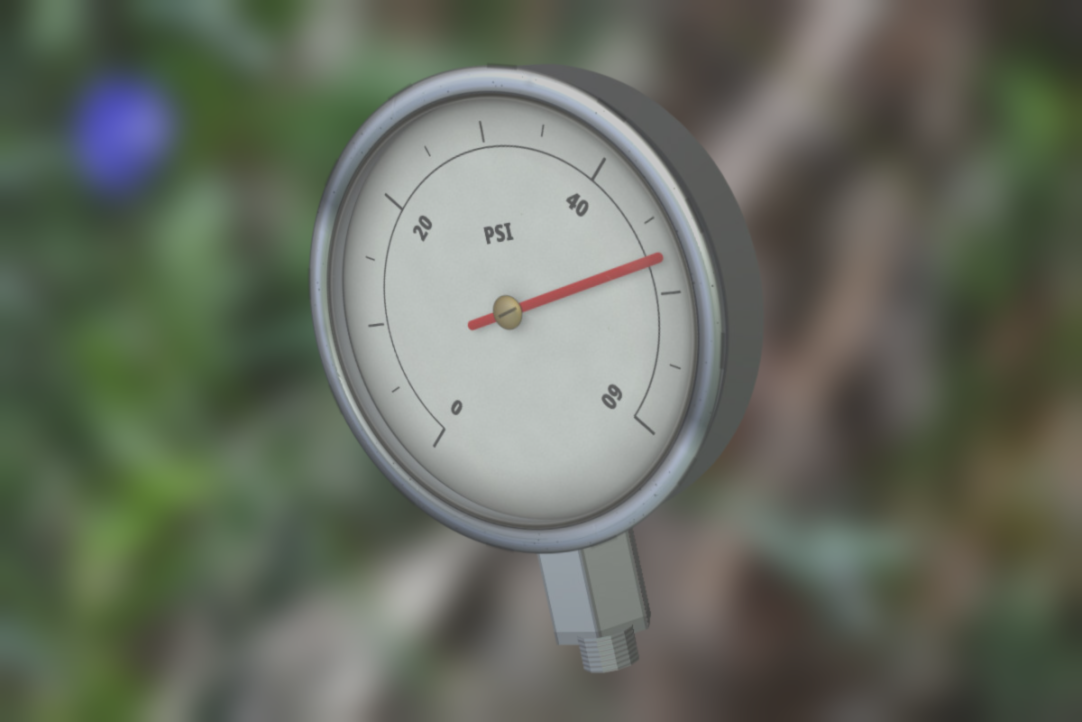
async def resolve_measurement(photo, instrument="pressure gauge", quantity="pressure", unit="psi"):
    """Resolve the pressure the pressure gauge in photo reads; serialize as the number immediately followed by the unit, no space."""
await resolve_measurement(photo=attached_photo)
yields 47.5psi
